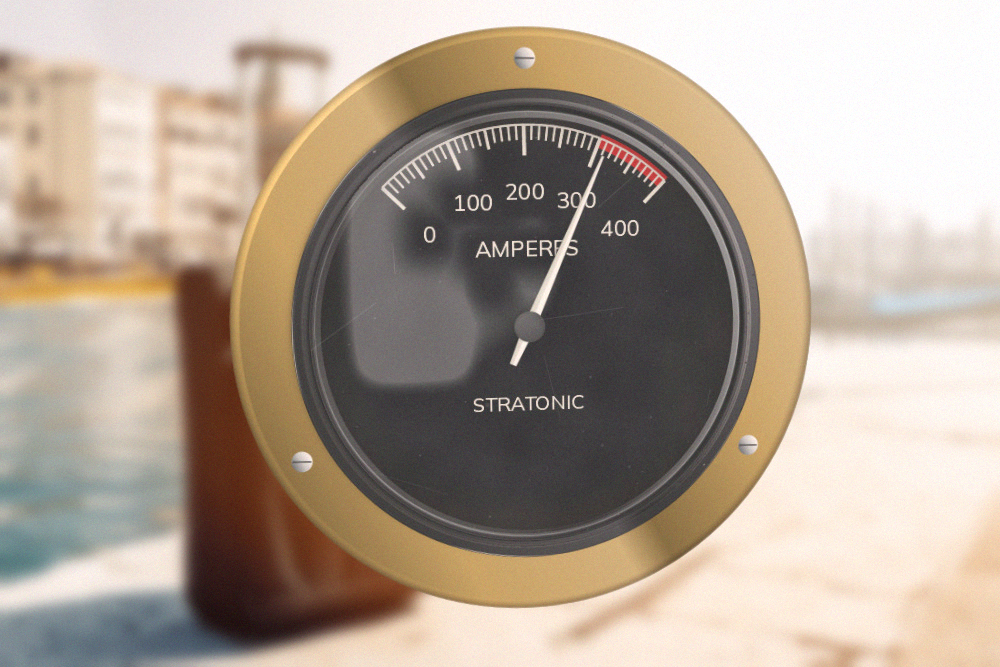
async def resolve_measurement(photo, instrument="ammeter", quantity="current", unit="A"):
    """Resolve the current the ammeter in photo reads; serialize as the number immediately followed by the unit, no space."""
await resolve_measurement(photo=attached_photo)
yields 310A
